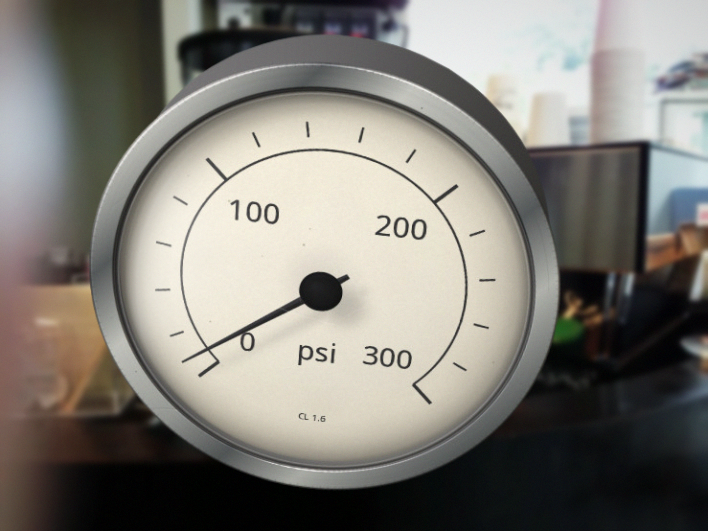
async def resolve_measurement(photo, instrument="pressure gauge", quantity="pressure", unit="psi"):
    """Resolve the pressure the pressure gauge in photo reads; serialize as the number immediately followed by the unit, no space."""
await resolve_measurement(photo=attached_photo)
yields 10psi
